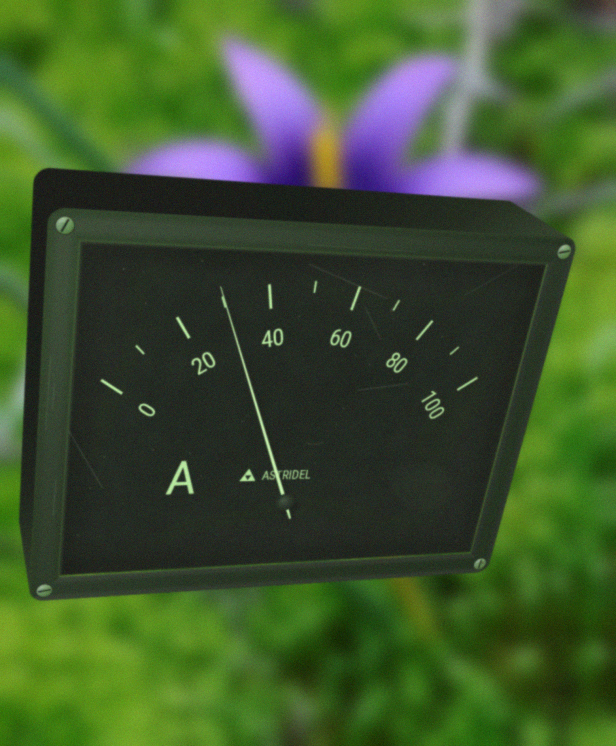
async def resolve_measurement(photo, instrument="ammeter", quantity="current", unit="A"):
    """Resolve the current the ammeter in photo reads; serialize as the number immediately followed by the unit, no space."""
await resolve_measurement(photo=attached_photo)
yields 30A
